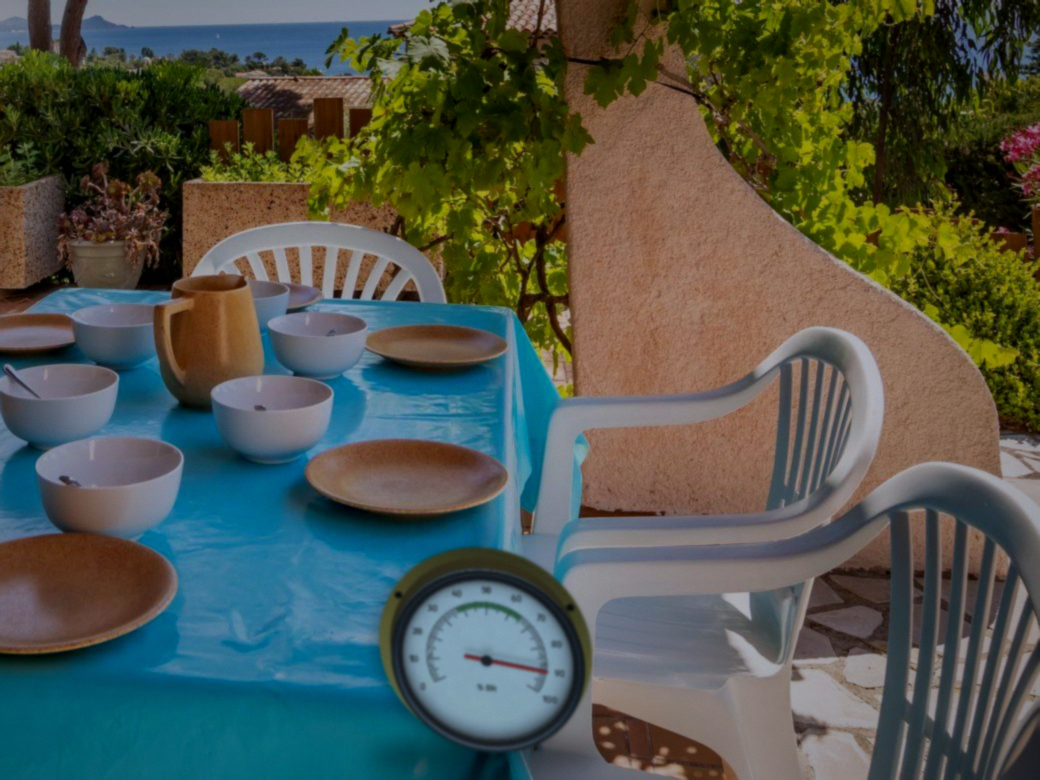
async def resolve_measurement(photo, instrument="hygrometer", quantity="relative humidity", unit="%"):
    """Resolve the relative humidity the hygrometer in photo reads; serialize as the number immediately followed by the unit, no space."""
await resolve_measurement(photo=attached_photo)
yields 90%
